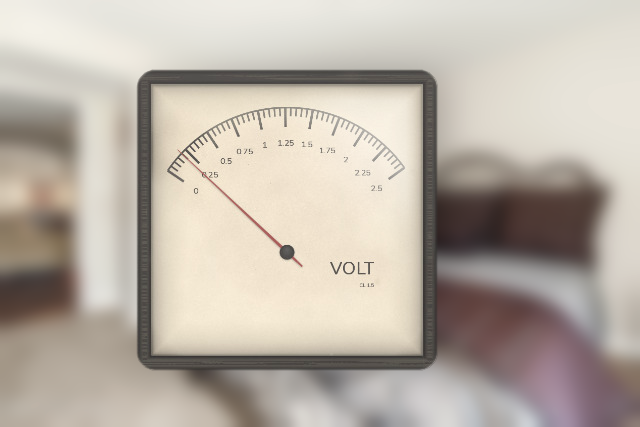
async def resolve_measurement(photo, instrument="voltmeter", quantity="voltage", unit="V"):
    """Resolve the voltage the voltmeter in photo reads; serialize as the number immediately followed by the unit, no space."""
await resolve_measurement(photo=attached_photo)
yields 0.2V
